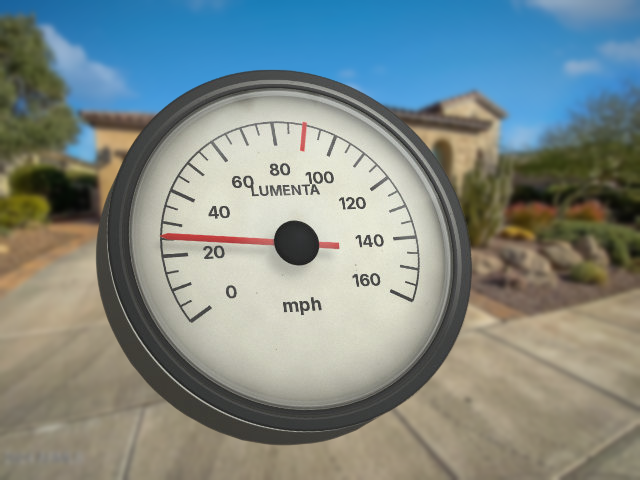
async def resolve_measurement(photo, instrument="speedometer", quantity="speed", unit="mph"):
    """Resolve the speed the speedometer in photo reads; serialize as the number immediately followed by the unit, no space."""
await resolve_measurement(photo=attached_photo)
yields 25mph
